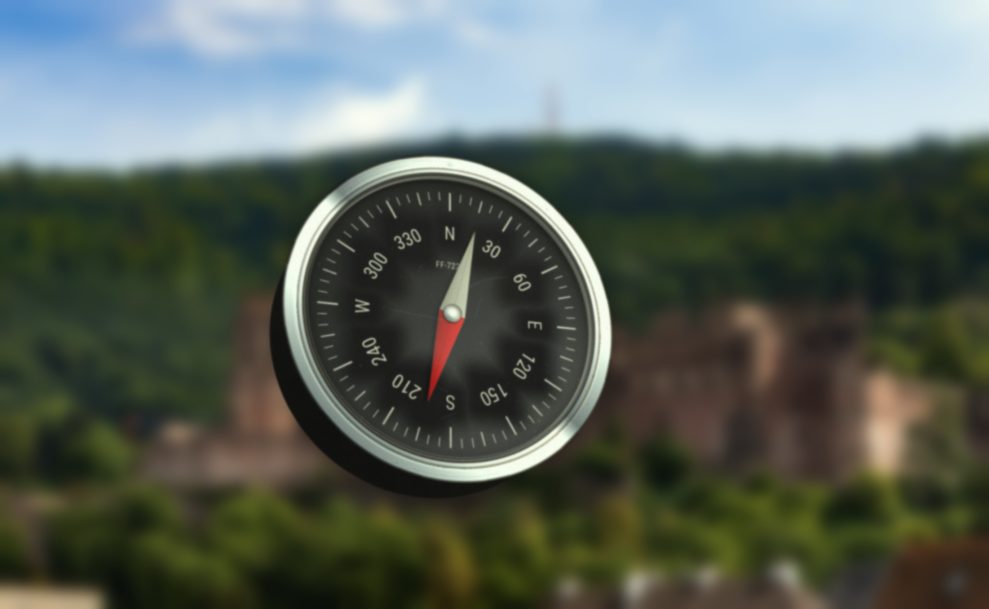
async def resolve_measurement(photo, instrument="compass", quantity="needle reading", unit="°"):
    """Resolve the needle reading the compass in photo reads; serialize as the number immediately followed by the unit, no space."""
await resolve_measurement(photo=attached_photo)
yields 195°
